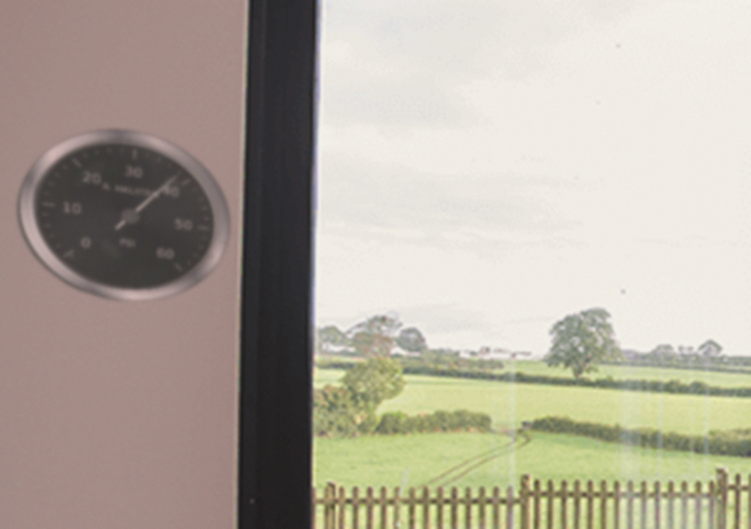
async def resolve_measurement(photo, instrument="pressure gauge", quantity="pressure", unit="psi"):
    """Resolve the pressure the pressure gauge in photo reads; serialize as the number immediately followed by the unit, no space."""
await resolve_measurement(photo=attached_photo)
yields 38psi
